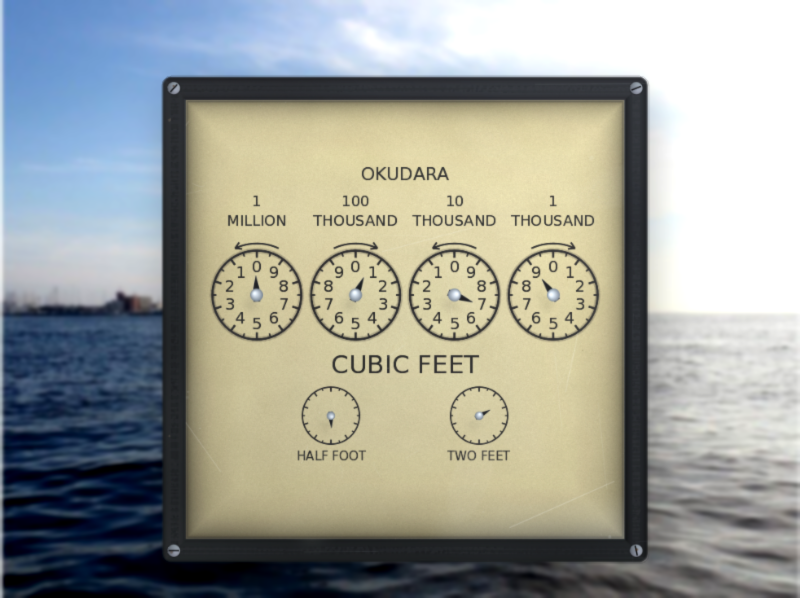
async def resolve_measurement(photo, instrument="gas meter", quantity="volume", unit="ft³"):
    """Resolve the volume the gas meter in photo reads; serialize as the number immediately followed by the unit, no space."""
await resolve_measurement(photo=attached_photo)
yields 6900ft³
